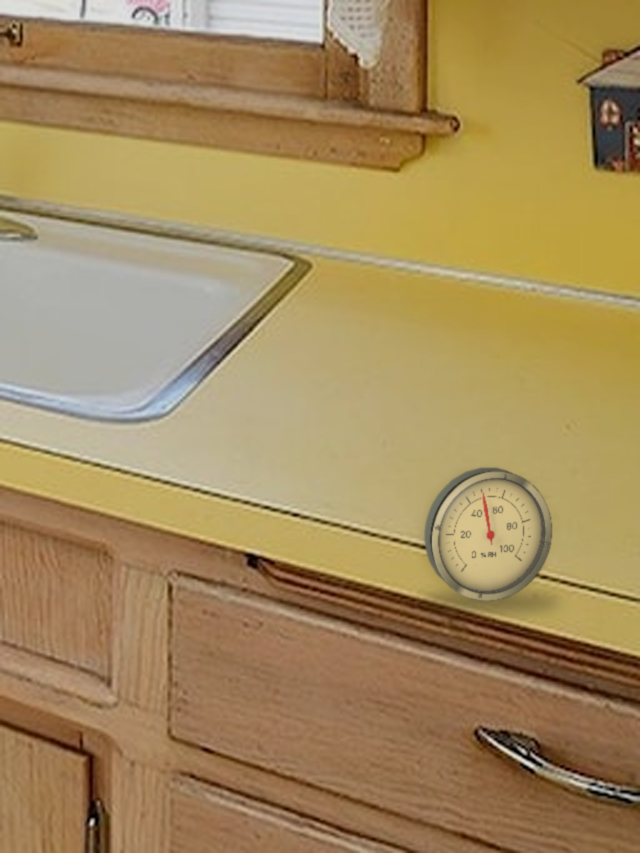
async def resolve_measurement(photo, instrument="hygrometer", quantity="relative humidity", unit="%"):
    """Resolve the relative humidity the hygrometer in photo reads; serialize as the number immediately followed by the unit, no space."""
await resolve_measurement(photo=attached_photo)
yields 48%
